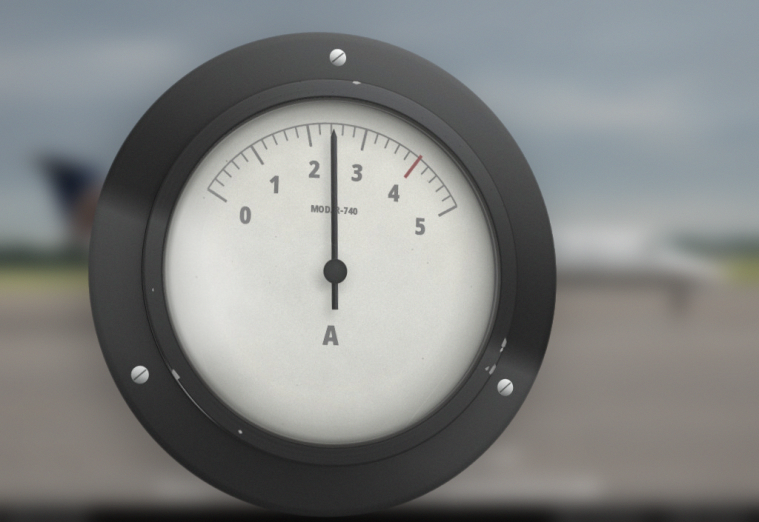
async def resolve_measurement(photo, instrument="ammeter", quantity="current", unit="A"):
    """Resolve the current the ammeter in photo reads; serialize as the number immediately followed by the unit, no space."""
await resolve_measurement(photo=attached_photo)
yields 2.4A
